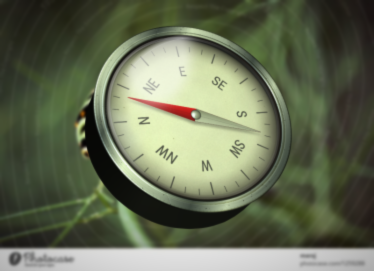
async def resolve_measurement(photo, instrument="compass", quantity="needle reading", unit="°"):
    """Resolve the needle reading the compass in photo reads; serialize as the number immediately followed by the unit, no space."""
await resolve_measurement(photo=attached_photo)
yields 20°
